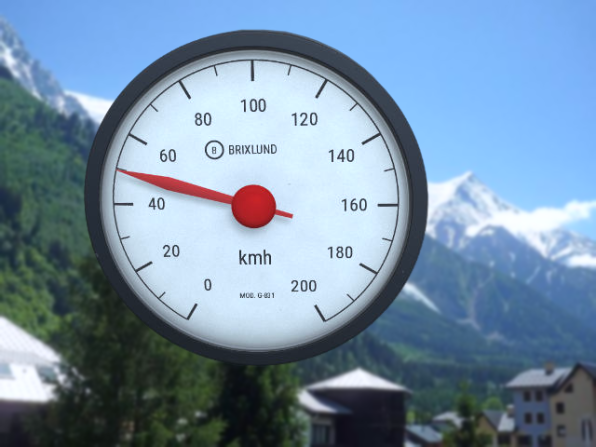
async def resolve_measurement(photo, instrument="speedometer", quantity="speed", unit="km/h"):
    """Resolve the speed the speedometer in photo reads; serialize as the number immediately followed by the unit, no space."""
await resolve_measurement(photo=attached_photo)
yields 50km/h
